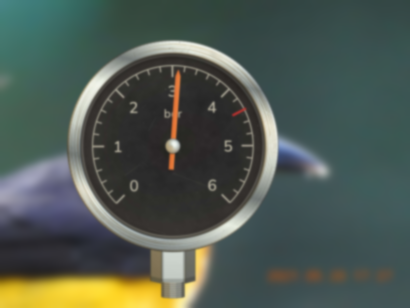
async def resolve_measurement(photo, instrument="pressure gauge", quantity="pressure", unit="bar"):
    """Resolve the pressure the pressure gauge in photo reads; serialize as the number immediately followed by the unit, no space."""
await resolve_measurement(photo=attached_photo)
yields 3.1bar
